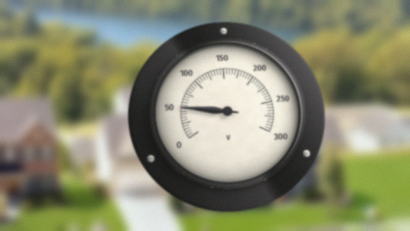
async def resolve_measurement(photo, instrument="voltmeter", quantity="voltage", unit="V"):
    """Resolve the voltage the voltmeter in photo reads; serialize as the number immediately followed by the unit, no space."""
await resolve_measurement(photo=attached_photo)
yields 50V
